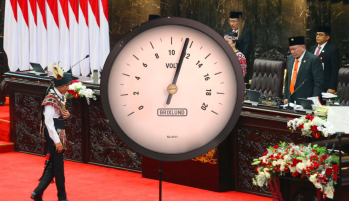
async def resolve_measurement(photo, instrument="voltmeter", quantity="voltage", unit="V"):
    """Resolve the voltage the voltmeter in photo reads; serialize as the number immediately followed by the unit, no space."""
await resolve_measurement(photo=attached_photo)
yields 11.5V
